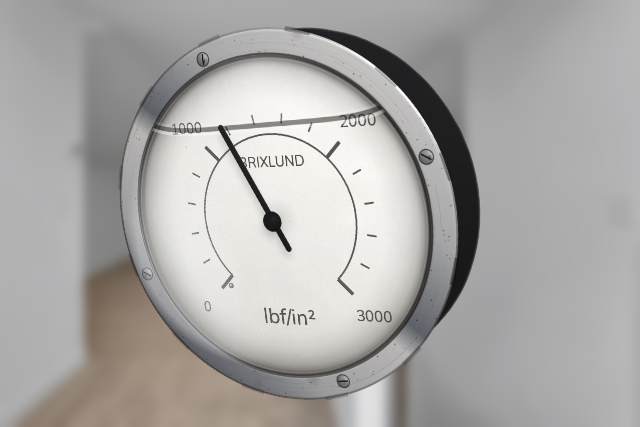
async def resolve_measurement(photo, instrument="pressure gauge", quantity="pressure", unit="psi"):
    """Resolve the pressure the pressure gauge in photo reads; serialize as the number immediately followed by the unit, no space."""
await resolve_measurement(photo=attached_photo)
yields 1200psi
